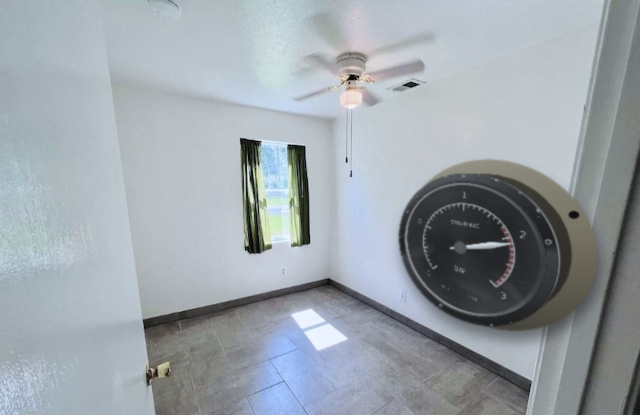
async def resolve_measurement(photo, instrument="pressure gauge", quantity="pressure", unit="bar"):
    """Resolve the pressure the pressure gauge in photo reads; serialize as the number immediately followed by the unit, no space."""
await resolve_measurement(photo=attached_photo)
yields 2.1bar
